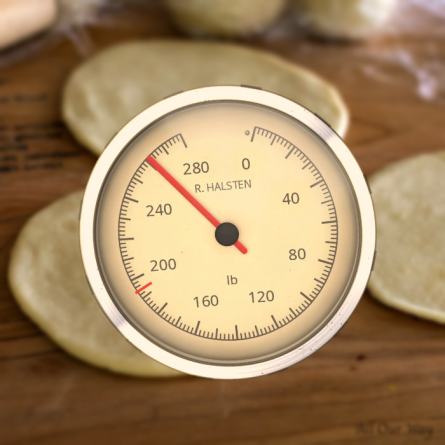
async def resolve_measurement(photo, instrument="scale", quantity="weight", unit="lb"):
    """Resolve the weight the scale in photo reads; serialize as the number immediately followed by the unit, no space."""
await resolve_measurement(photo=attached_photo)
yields 262lb
